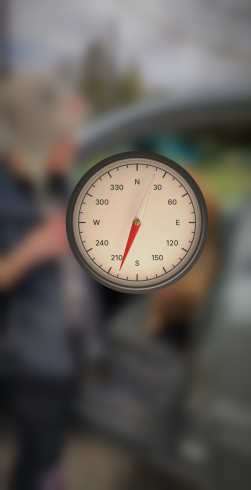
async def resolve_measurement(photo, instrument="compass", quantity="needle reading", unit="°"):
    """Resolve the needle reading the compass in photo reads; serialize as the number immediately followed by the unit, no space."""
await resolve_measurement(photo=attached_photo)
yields 200°
